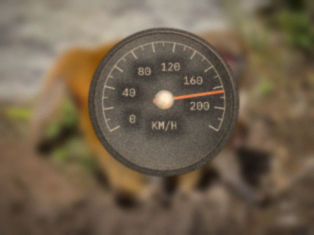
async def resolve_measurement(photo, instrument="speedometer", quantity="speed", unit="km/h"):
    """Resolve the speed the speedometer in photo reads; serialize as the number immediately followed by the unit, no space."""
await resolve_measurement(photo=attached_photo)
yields 185km/h
